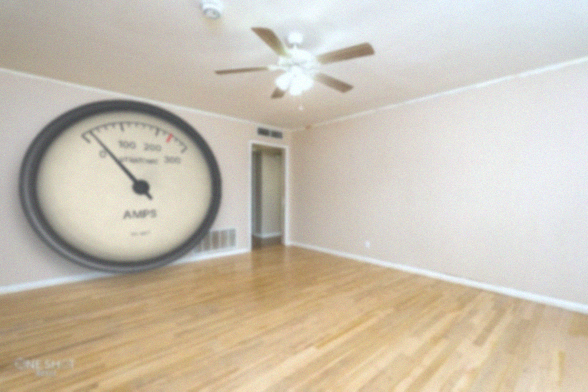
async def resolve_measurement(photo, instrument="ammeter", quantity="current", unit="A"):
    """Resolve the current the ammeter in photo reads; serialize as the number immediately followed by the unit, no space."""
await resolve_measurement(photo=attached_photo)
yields 20A
